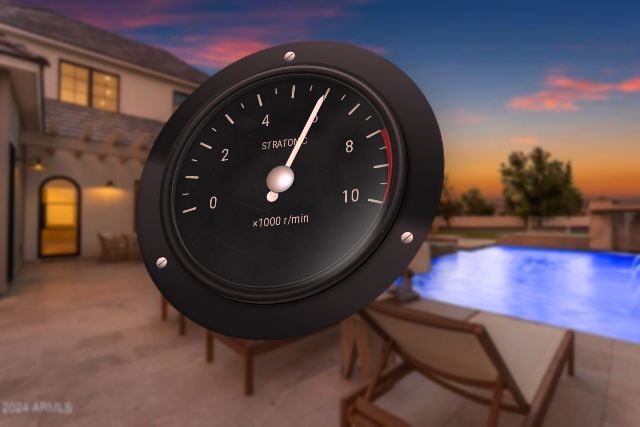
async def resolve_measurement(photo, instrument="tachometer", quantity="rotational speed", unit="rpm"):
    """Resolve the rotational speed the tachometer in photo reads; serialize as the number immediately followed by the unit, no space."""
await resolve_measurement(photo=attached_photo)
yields 6000rpm
